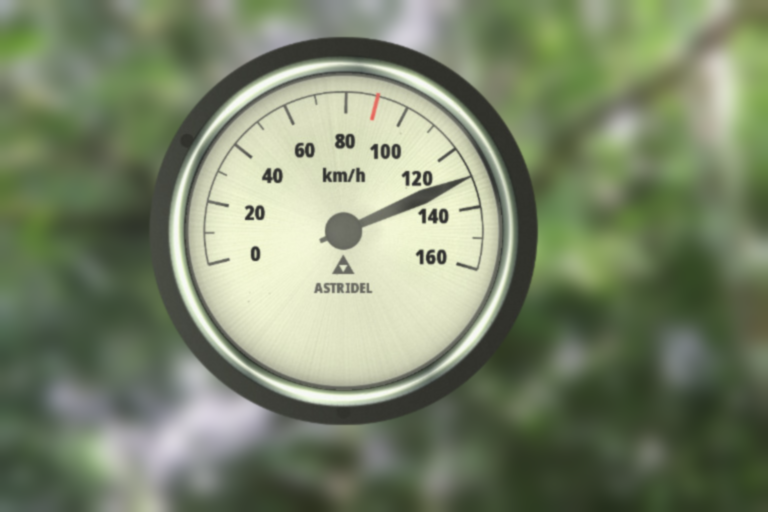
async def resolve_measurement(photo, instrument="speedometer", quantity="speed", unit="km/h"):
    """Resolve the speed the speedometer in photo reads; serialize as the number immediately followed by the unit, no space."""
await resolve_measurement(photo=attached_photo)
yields 130km/h
